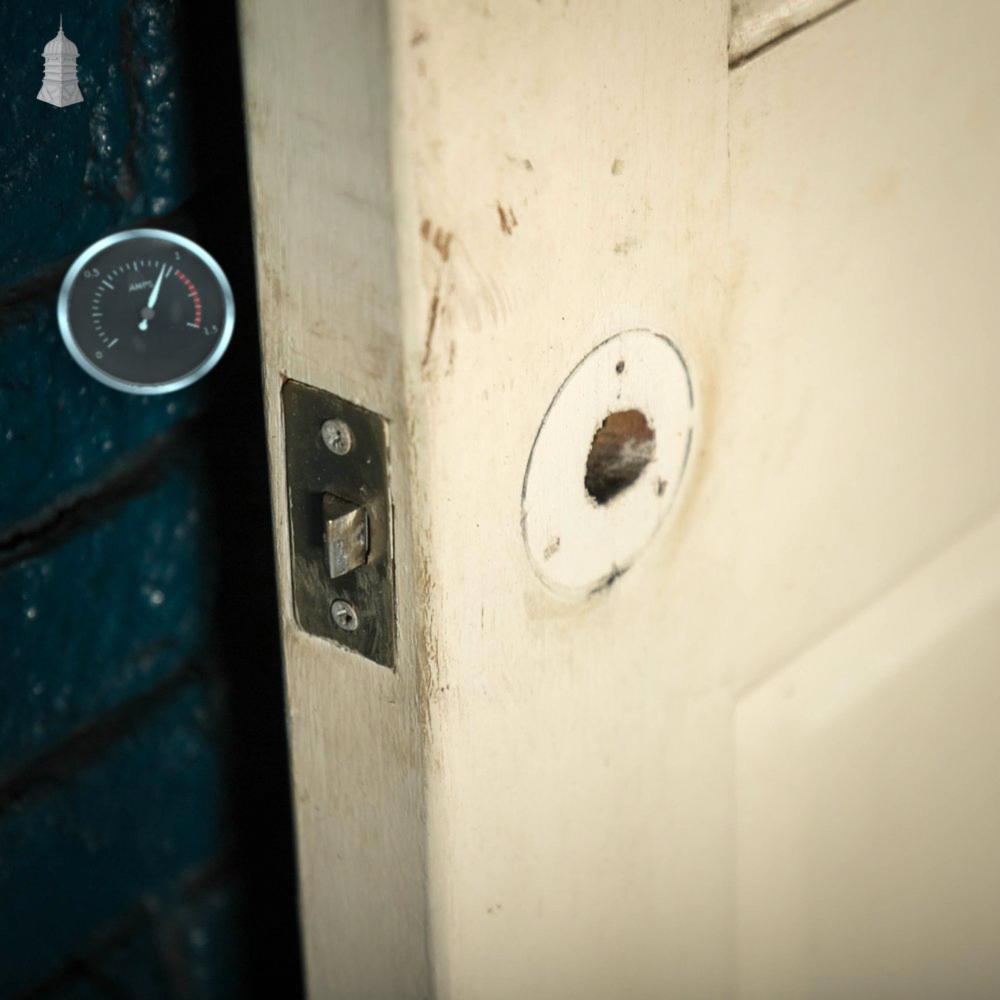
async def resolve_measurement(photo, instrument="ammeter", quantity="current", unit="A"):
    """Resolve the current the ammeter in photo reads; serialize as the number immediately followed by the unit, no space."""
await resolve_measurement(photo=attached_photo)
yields 0.95A
